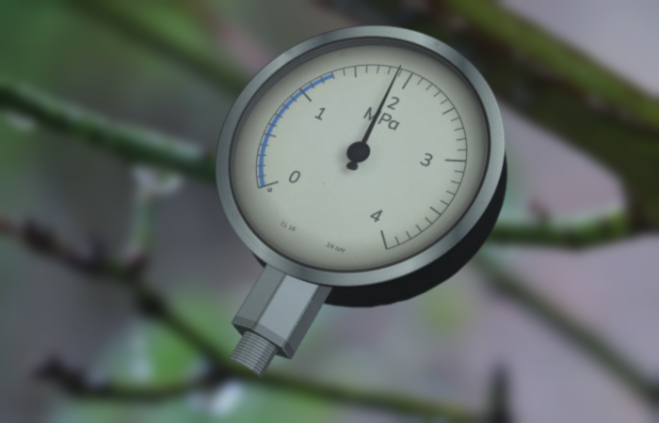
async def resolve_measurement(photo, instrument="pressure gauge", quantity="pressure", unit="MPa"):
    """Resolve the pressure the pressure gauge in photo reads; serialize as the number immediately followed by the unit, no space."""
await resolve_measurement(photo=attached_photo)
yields 1.9MPa
